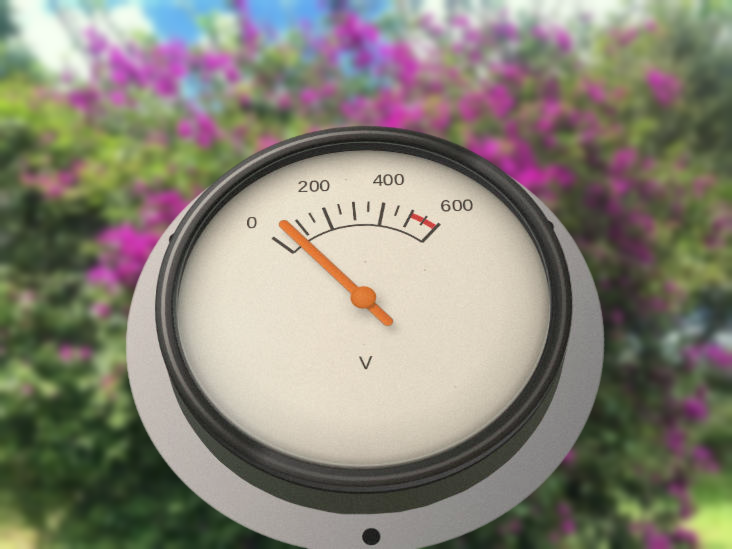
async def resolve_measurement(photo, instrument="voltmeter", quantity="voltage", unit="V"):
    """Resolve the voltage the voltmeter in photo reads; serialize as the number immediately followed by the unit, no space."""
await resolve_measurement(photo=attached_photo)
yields 50V
